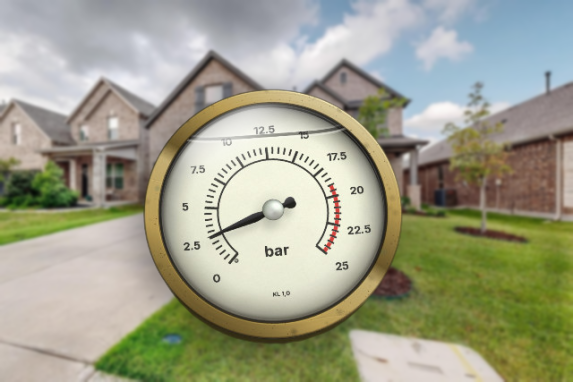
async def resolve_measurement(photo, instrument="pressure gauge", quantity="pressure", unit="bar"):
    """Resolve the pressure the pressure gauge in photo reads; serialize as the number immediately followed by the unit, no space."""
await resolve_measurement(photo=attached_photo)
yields 2.5bar
